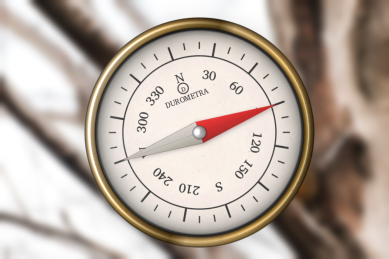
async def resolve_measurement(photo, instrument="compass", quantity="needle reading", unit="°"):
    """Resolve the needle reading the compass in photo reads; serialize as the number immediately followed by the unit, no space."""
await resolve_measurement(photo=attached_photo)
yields 90°
